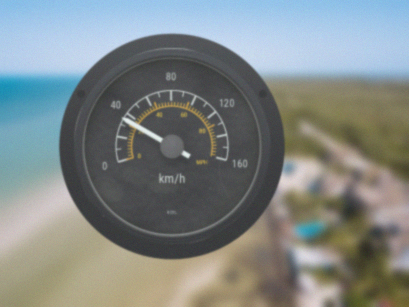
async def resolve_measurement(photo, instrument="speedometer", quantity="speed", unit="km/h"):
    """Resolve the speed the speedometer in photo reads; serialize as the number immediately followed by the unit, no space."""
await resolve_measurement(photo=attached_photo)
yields 35km/h
